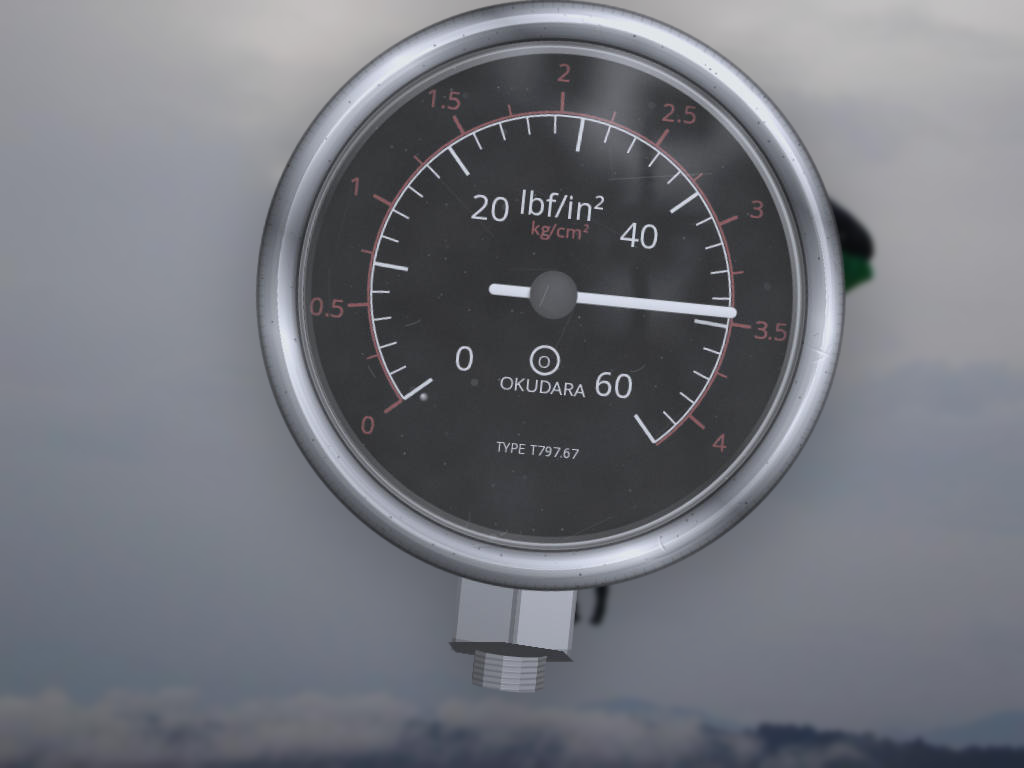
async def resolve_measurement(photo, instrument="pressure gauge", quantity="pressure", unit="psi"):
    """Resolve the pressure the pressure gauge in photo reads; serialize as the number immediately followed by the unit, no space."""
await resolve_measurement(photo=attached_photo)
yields 49psi
